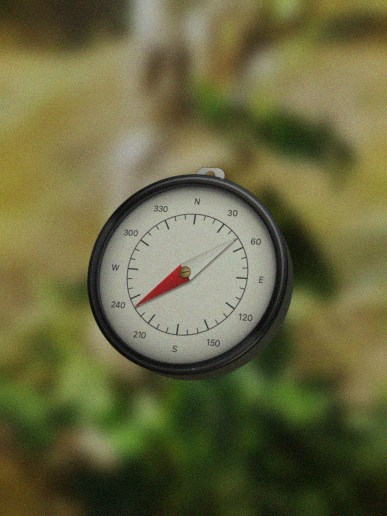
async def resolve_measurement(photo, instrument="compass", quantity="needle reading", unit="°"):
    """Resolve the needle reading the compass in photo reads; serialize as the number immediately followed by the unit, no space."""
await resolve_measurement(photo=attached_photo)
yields 230°
